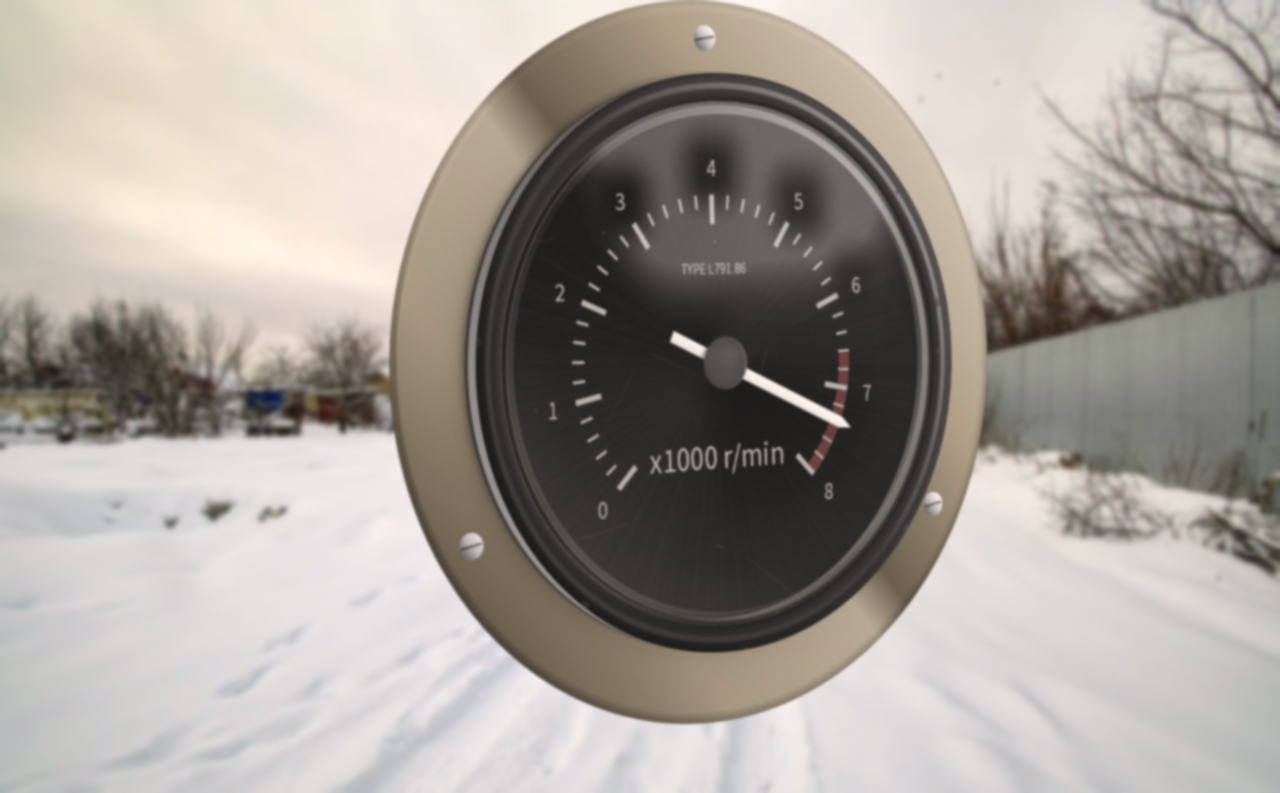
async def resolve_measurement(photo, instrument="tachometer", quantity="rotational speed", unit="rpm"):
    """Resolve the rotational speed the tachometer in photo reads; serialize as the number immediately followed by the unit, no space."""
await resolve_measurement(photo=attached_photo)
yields 7400rpm
